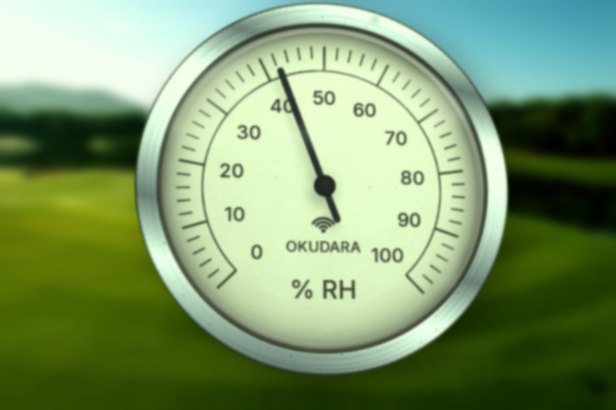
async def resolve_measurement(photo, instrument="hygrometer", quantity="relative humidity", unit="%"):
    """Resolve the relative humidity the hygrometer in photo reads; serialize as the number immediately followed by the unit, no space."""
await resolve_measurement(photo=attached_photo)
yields 42%
